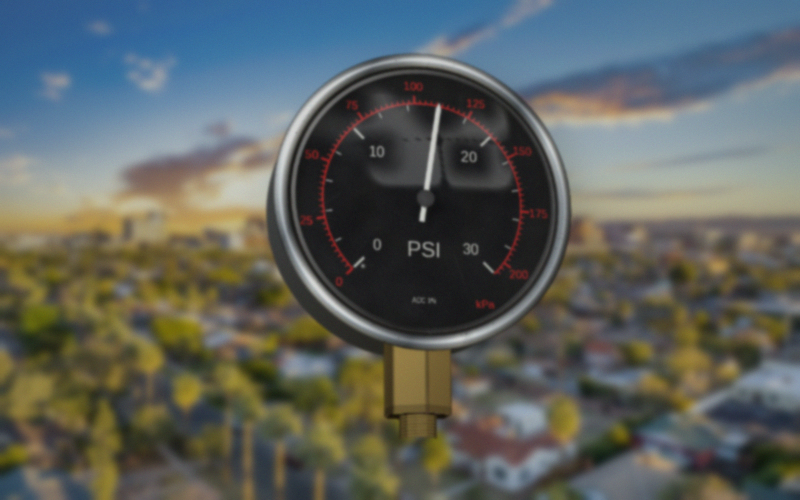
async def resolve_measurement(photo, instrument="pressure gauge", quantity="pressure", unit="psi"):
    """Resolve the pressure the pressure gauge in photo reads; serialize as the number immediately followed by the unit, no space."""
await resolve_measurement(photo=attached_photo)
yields 16psi
